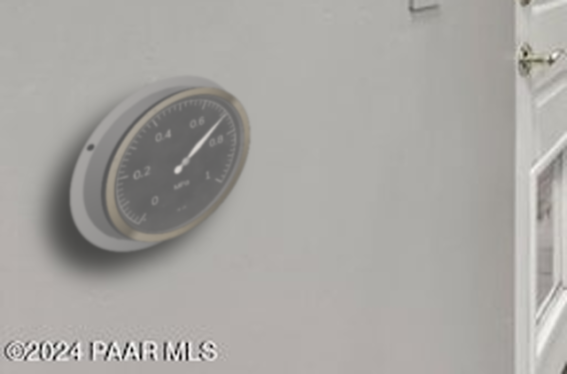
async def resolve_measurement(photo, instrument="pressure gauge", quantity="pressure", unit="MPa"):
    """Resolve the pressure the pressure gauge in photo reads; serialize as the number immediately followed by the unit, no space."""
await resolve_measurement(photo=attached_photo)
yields 0.7MPa
